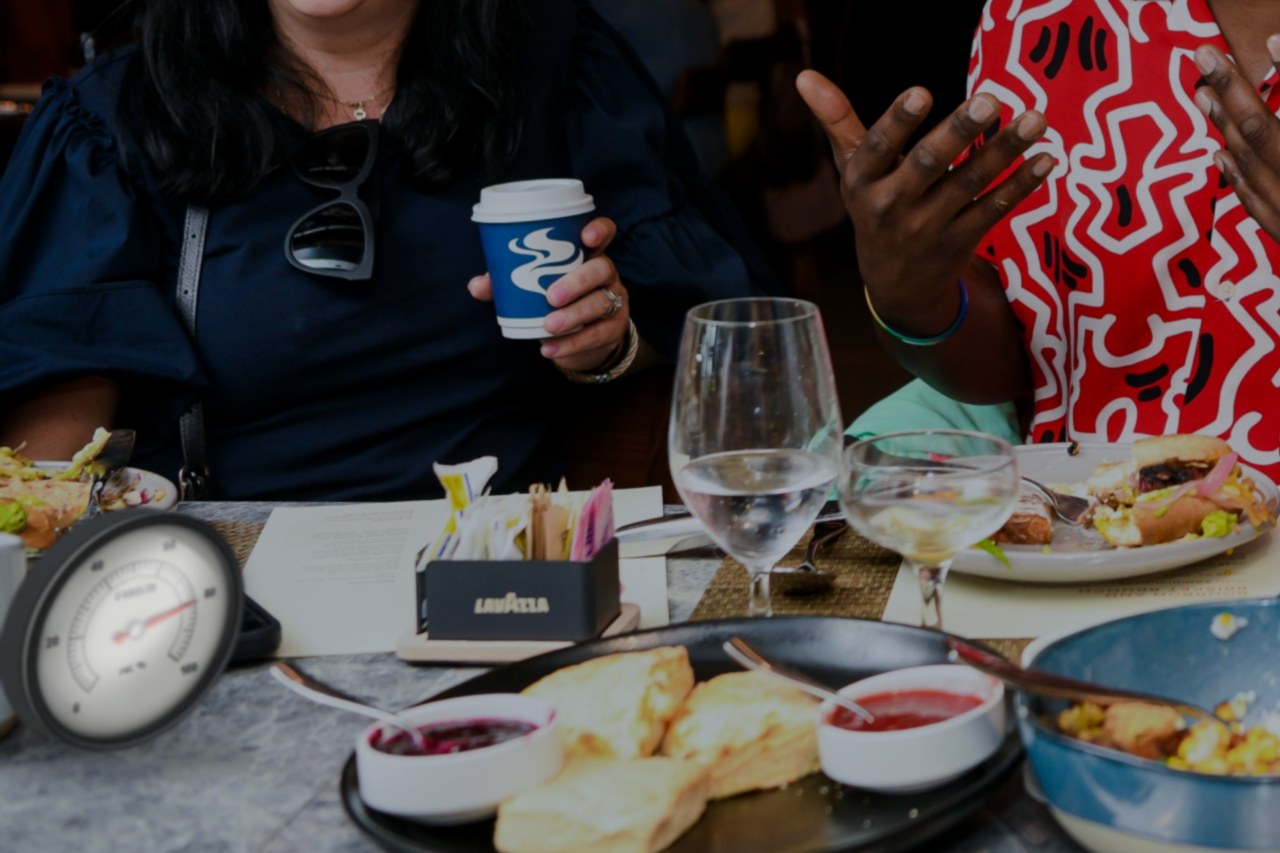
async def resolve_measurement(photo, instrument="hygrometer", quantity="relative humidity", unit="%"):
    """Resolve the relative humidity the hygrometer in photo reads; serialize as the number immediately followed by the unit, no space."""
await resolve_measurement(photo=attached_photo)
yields 80%
